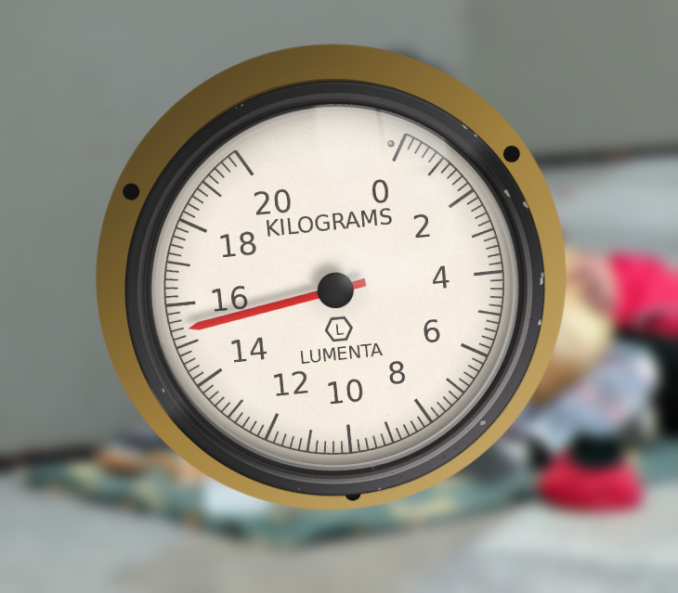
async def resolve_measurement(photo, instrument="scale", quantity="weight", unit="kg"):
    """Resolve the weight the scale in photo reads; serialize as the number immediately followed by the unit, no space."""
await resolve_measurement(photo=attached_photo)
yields 15.4kg
